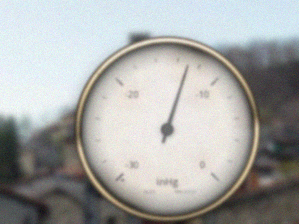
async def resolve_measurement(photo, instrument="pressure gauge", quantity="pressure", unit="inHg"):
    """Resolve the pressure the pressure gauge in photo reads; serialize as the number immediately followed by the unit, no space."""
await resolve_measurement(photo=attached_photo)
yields -13inHg
